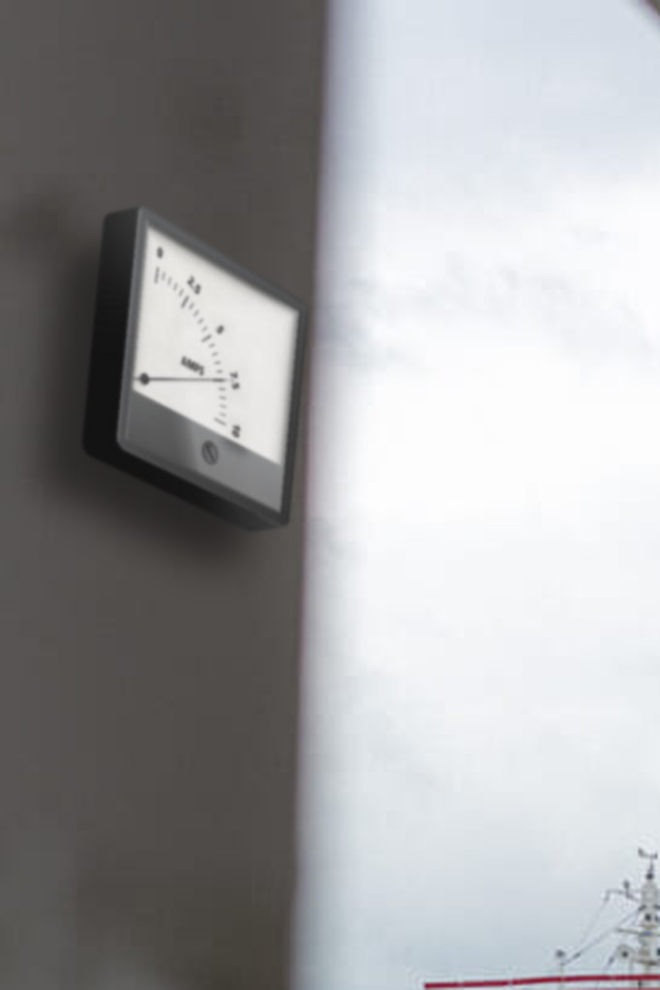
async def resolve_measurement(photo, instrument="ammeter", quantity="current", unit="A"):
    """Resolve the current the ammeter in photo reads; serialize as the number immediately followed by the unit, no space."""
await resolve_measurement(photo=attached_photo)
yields 7.5A
